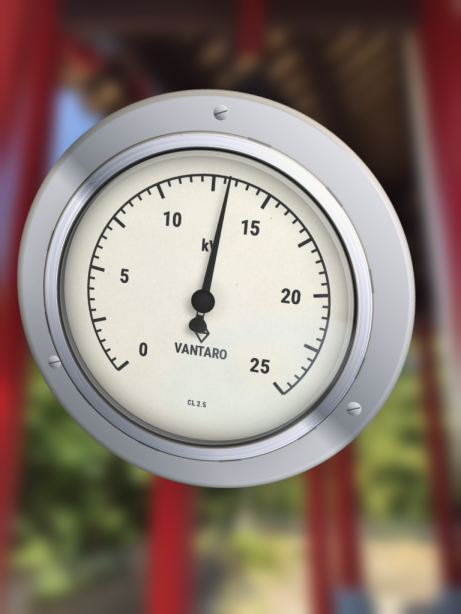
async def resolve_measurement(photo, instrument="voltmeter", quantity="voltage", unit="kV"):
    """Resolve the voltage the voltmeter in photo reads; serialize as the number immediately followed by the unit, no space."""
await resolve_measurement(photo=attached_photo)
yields 13.25kV
